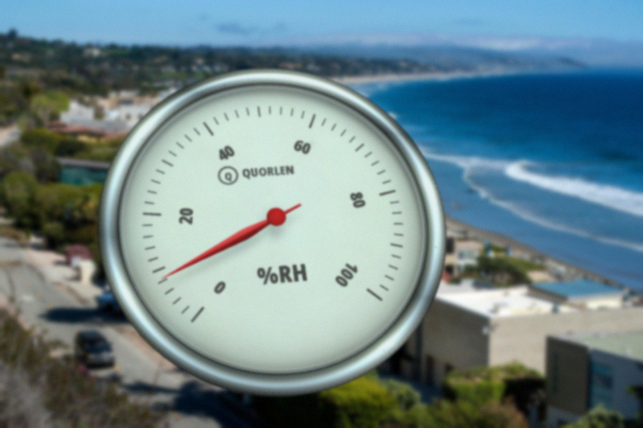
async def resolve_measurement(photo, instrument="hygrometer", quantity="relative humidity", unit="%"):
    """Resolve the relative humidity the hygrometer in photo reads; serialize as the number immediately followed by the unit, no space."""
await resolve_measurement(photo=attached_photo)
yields 8%
